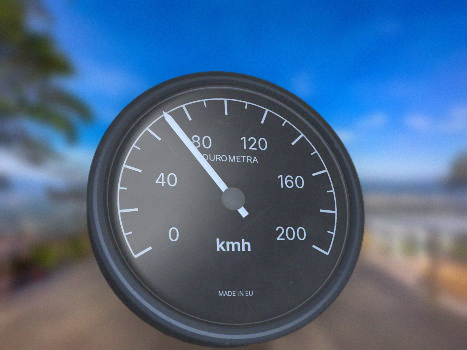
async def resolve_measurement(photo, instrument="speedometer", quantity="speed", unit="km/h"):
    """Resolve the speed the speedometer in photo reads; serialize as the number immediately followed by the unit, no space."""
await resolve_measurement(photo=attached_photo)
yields 70km/h
